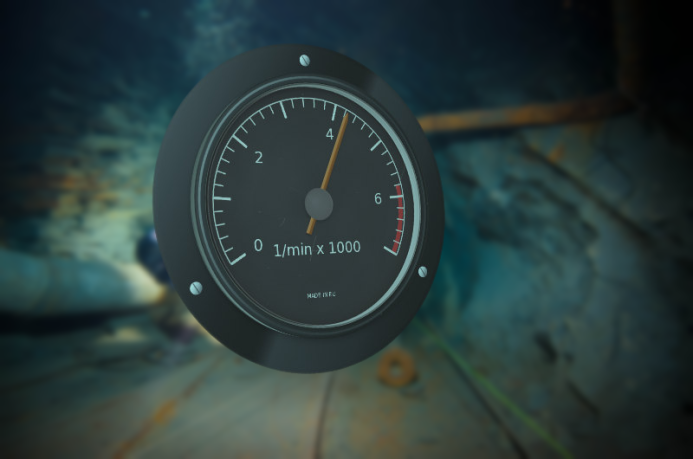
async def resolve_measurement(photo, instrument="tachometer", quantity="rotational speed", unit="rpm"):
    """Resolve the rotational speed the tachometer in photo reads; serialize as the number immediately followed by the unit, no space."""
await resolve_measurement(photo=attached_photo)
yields 4200rpm
